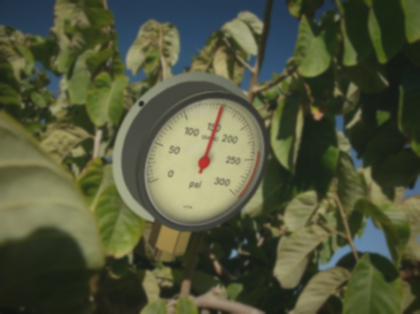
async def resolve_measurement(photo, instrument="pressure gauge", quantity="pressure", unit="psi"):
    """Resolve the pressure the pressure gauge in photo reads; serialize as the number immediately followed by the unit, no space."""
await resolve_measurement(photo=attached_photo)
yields 150psi
